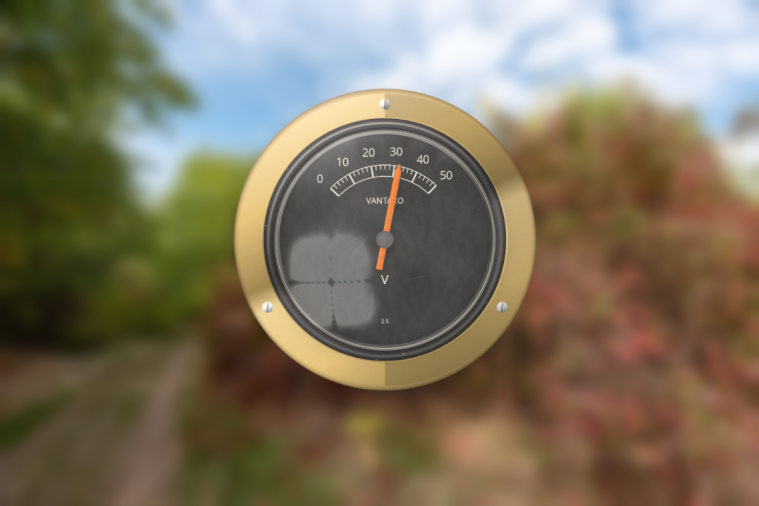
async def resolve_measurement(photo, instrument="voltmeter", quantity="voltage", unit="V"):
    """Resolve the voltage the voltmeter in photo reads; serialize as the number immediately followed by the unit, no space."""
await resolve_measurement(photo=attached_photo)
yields 32V
